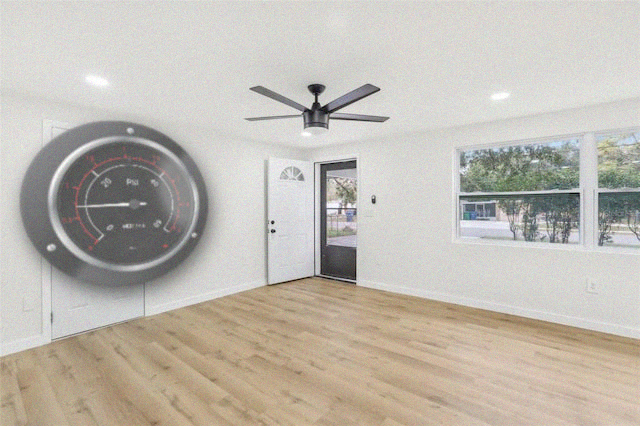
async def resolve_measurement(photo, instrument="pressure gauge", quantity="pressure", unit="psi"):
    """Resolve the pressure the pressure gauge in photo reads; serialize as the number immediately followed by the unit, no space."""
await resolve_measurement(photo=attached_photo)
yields 10psi
